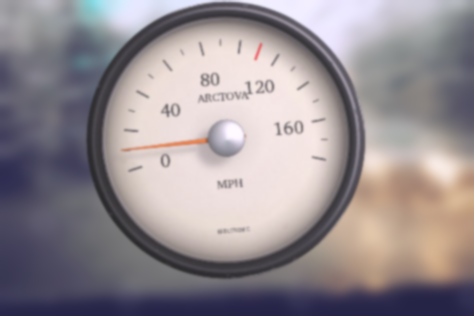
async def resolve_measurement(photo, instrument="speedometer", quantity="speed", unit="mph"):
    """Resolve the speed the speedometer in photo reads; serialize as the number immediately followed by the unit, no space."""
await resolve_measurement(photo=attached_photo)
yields 10mph
